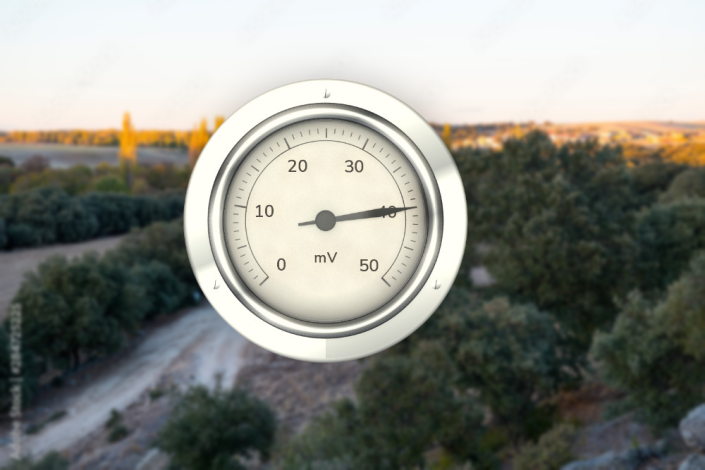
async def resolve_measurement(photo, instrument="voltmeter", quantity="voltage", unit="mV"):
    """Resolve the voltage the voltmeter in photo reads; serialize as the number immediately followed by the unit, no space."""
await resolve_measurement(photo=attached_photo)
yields 40mV
